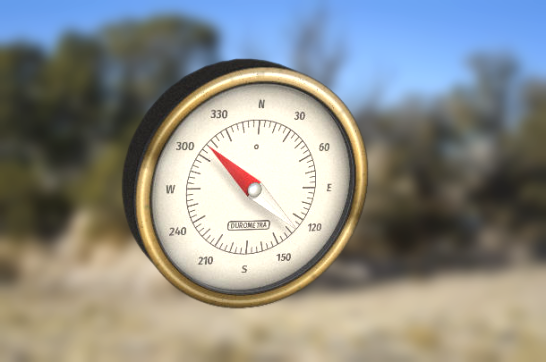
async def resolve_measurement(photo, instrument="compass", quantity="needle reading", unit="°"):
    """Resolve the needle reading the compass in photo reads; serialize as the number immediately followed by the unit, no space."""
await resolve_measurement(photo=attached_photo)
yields 310°
